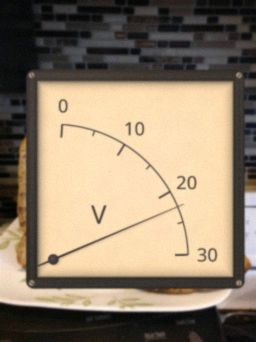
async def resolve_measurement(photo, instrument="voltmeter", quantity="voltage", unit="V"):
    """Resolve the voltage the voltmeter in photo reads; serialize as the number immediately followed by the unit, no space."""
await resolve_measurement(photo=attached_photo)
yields 22.5V
